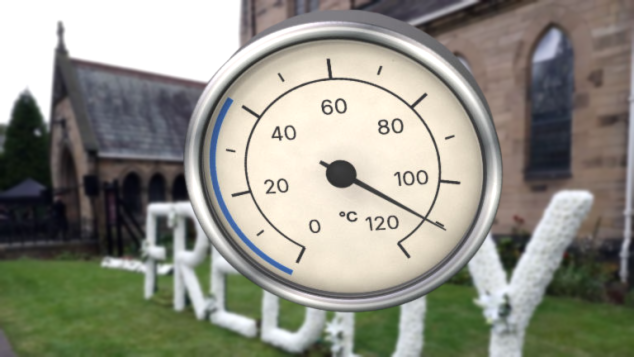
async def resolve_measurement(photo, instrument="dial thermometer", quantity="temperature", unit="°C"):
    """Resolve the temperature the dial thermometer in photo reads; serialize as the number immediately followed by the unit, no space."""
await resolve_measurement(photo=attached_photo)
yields 110°C
